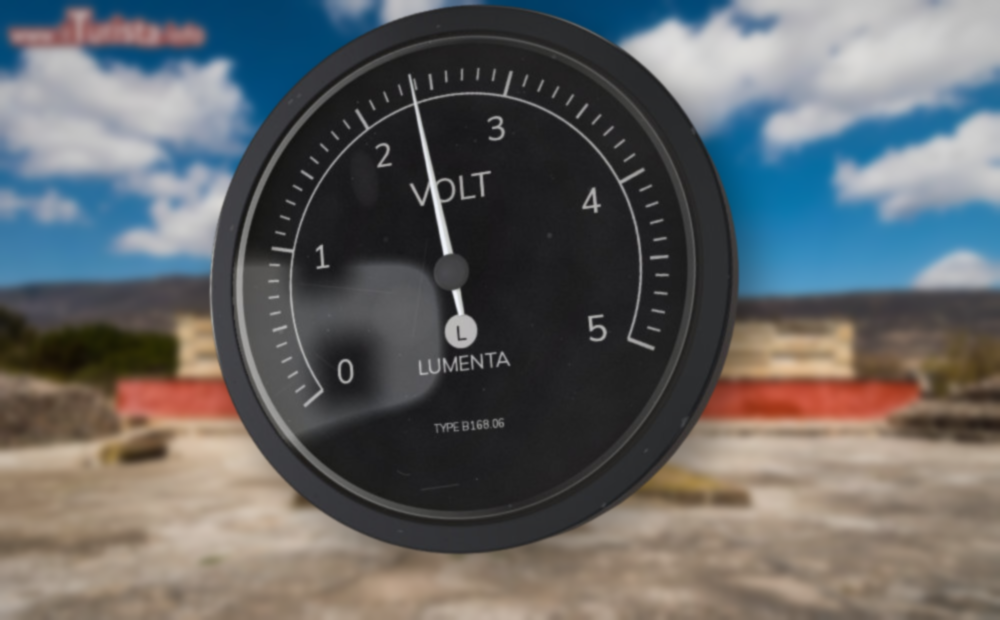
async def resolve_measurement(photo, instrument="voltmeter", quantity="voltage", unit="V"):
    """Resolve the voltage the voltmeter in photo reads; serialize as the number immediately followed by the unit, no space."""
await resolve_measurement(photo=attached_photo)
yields 2.4V
